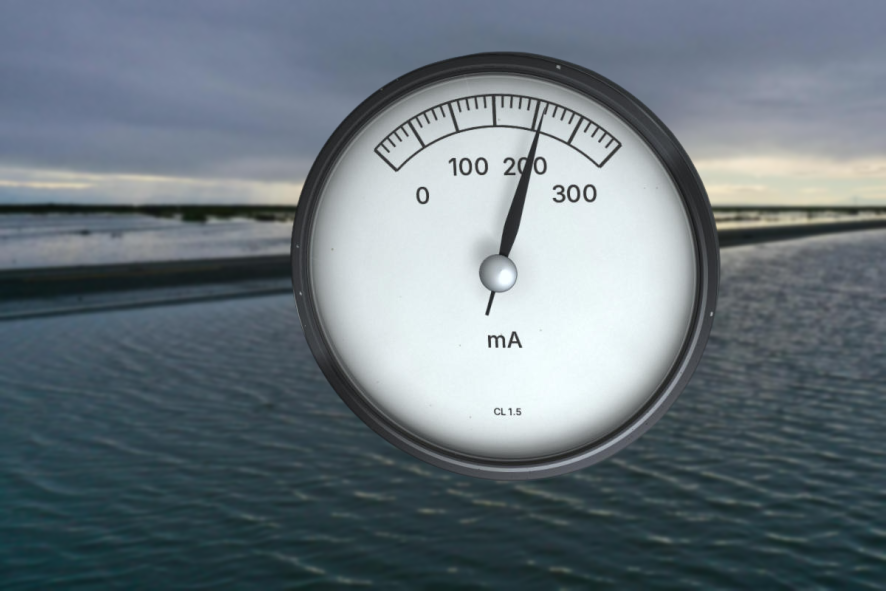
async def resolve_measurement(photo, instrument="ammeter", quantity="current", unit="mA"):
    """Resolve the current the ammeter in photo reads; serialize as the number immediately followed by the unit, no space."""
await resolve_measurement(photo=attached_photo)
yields 210mA
